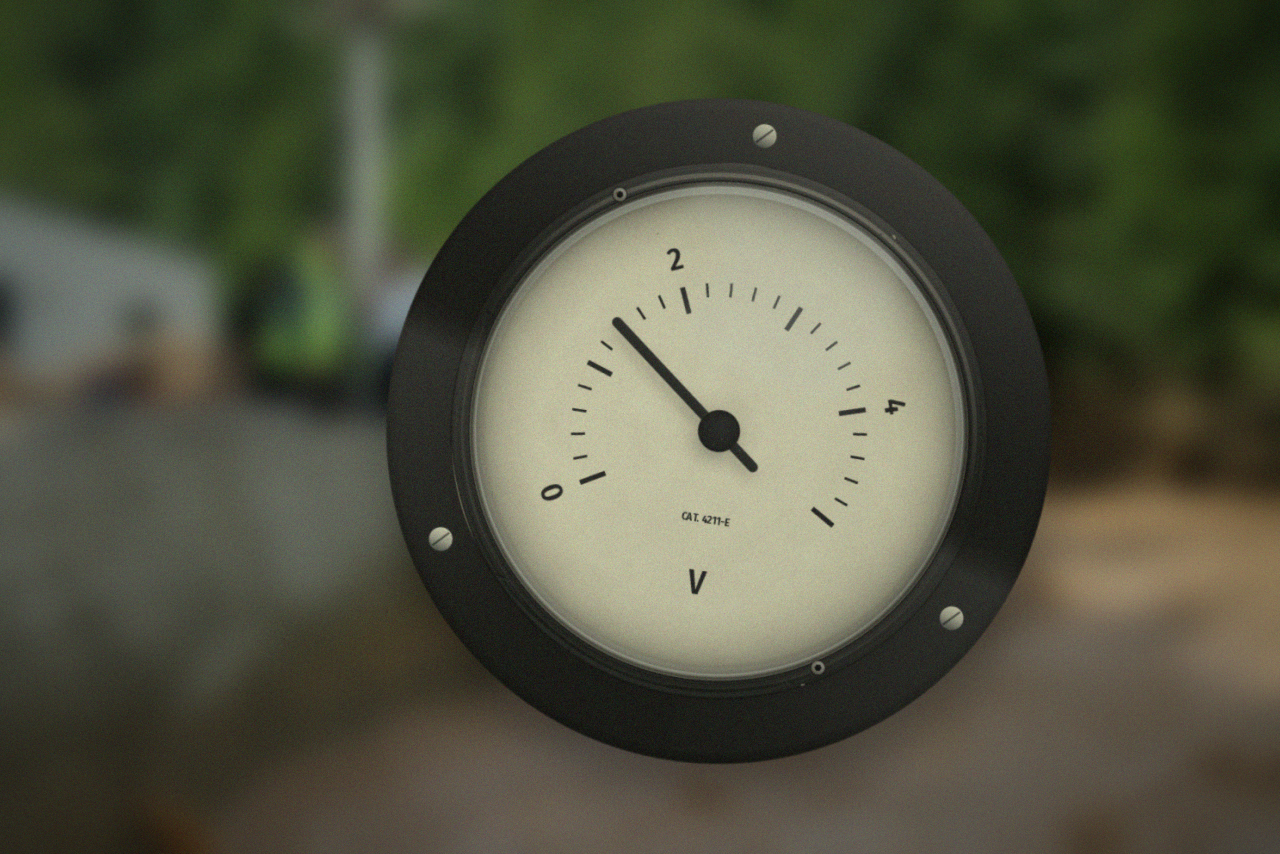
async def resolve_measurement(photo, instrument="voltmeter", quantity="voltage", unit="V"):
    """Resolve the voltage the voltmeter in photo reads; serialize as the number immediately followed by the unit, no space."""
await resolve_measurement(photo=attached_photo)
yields 1.4V
